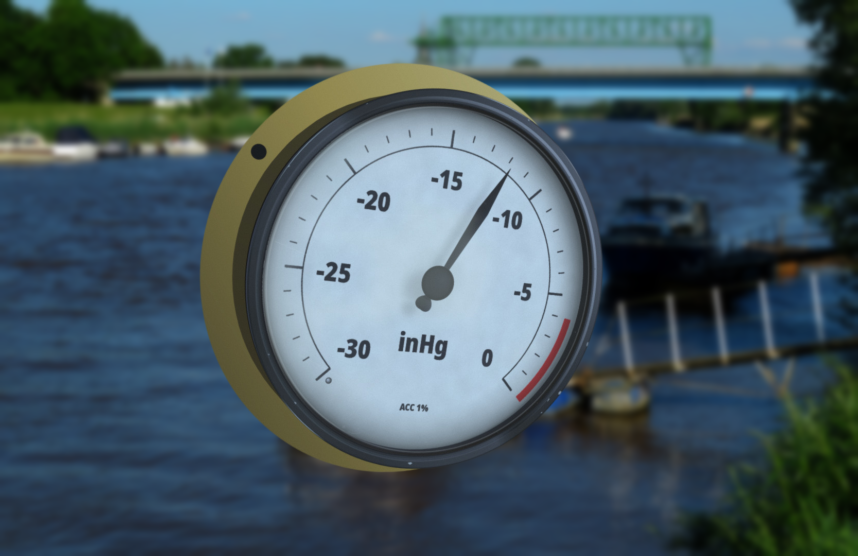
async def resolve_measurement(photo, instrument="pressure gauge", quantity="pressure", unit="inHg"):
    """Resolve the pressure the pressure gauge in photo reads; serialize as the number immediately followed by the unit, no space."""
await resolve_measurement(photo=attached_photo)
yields -12inHg
